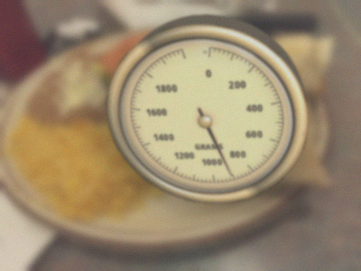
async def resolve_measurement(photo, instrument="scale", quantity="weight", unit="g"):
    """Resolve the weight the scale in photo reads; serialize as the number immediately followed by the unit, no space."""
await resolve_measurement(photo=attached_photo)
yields 900g
